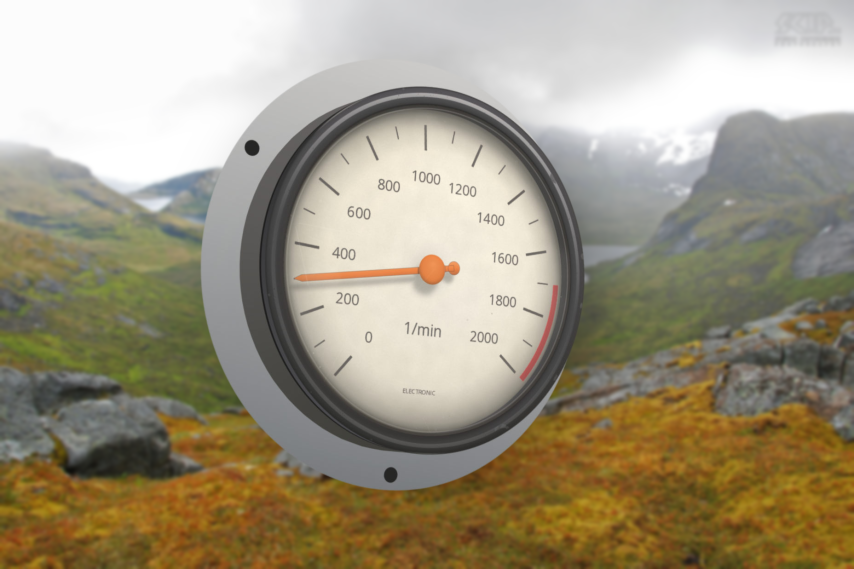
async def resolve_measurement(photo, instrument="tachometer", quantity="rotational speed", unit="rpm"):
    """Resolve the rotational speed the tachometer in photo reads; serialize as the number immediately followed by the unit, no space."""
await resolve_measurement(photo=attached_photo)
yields 300rpm
